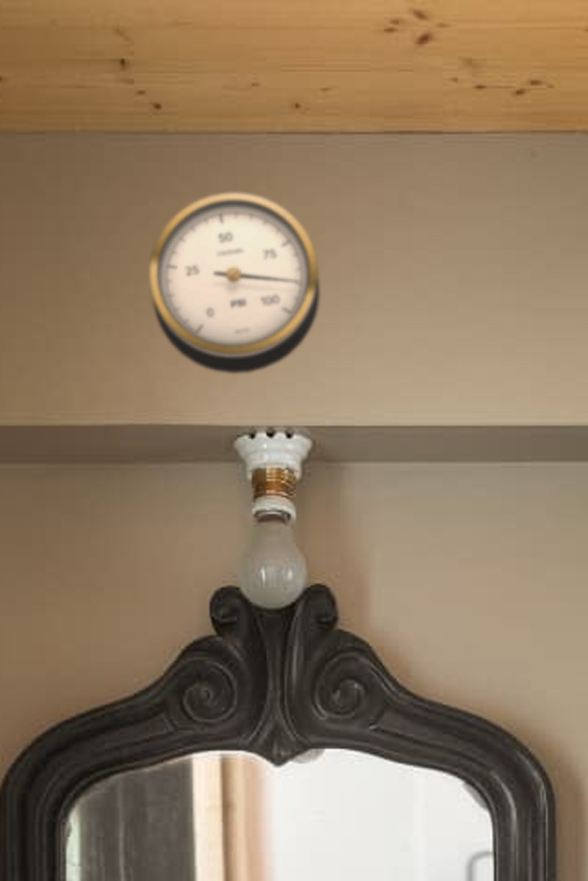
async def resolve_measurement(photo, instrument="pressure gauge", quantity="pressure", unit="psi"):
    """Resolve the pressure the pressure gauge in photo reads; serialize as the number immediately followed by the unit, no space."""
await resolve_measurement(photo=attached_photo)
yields 90psi
